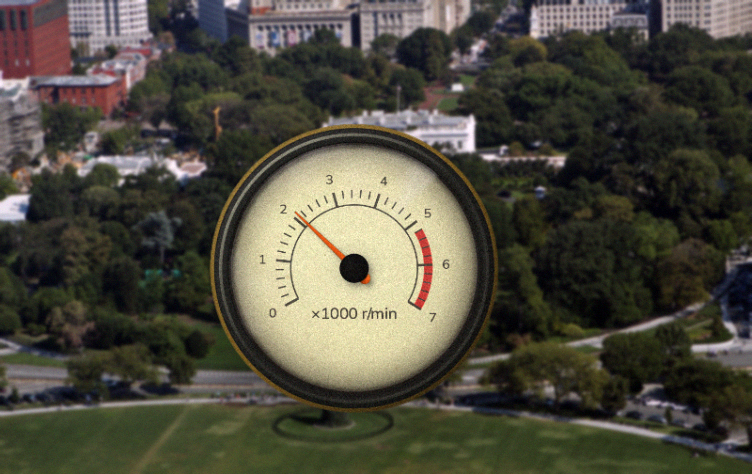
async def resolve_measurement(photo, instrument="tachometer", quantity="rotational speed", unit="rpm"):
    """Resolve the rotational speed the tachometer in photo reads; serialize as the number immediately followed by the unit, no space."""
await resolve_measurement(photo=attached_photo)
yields 2100rpm
